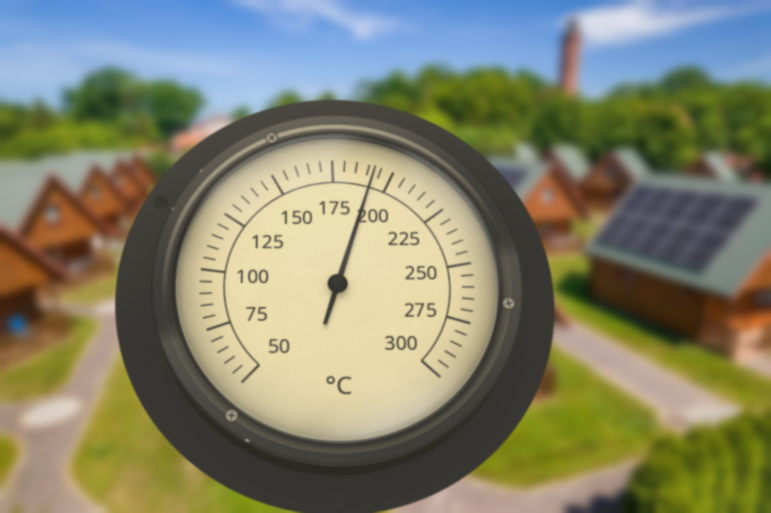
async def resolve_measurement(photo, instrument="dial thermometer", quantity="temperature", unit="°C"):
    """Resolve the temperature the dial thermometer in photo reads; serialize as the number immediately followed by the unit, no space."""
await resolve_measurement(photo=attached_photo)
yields 192.5°C
